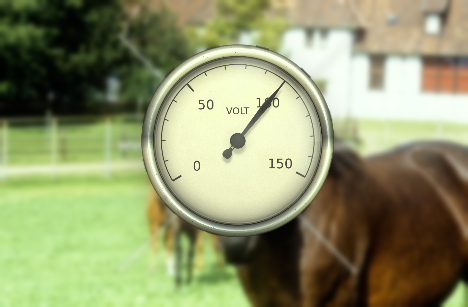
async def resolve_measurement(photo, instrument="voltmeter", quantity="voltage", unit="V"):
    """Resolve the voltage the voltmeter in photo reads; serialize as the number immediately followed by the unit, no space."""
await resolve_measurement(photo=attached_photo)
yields 100V
